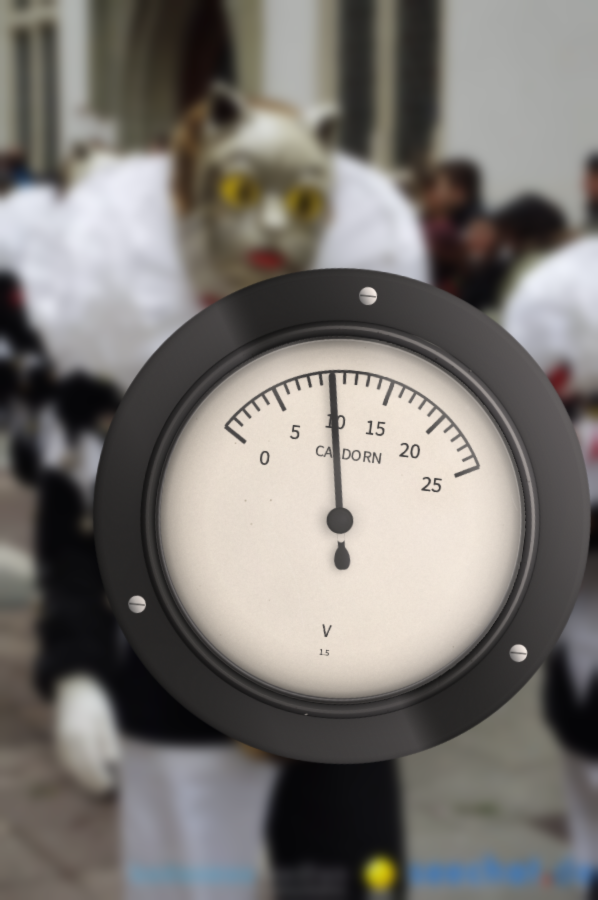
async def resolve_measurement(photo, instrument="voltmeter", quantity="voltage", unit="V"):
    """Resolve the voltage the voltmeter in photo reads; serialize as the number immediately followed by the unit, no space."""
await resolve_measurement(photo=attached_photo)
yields 10V
